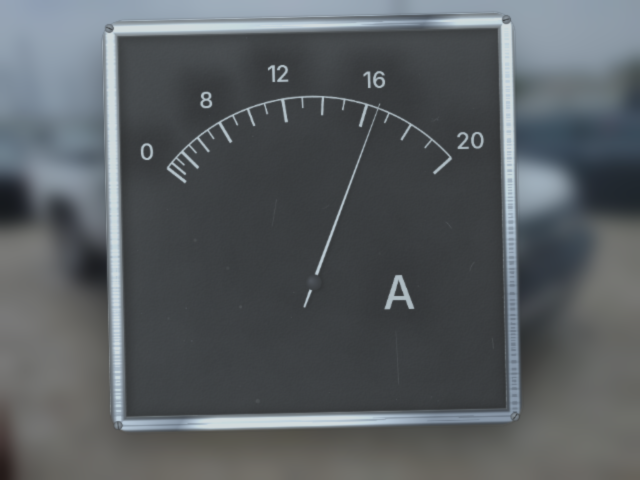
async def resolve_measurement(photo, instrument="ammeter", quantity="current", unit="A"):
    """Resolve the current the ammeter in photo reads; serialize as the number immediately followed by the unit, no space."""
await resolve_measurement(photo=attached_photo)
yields 16.5A
